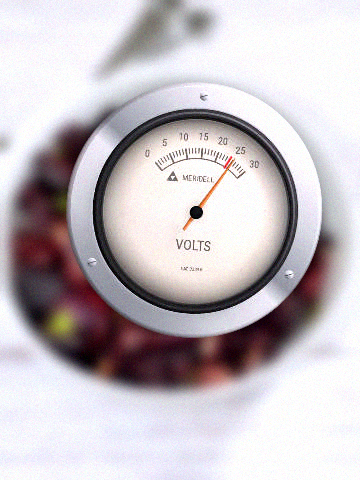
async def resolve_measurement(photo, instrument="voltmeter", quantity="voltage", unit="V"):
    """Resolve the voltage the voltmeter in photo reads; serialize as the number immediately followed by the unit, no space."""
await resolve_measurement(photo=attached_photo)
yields 25V
